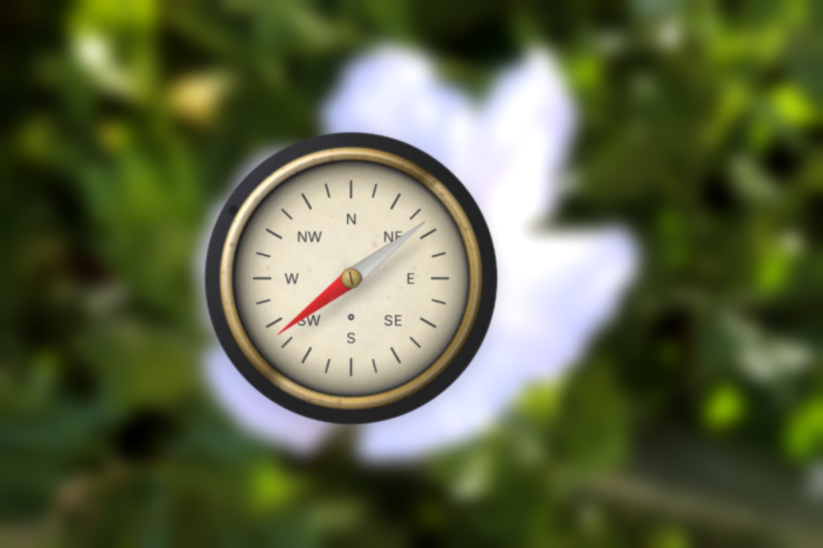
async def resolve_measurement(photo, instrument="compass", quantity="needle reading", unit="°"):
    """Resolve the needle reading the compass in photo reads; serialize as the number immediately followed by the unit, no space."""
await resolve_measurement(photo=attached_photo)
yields 232.5°
